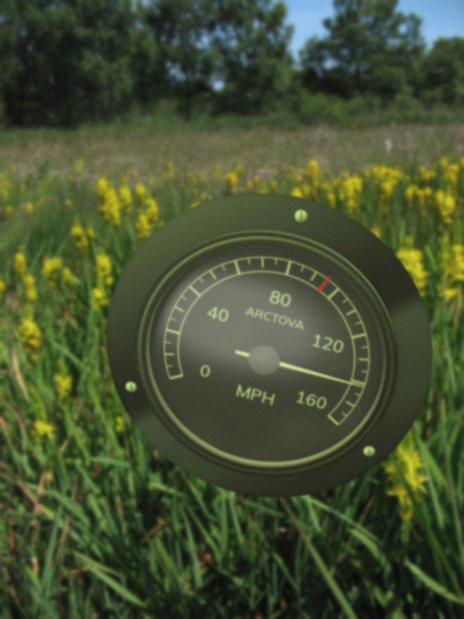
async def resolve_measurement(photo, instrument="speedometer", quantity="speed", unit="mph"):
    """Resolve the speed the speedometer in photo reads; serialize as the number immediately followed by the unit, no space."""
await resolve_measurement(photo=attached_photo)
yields 140mph
